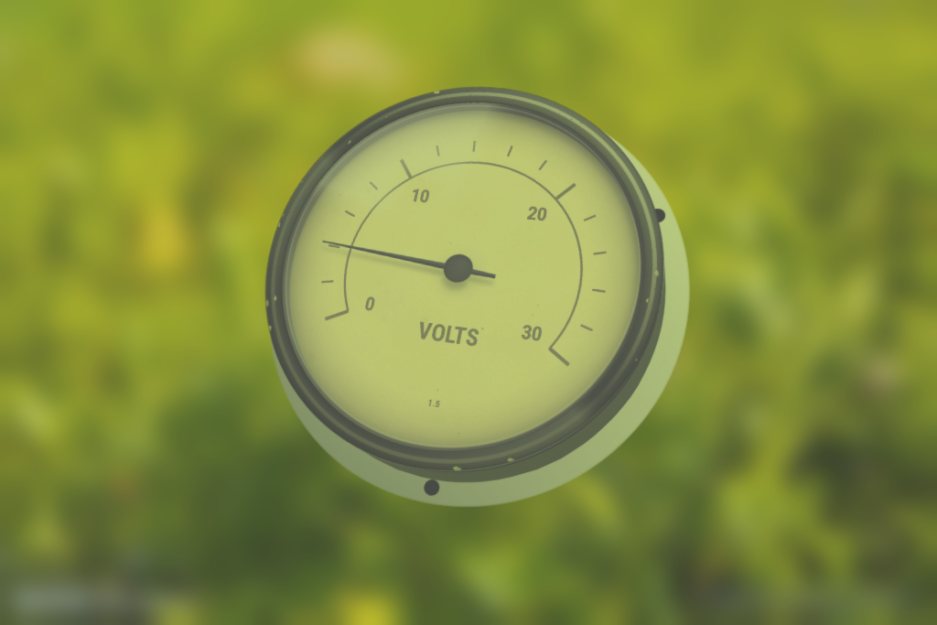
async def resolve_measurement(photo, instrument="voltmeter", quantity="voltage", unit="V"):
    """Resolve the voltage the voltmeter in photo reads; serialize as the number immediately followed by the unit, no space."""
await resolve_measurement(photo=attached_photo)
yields 4V
